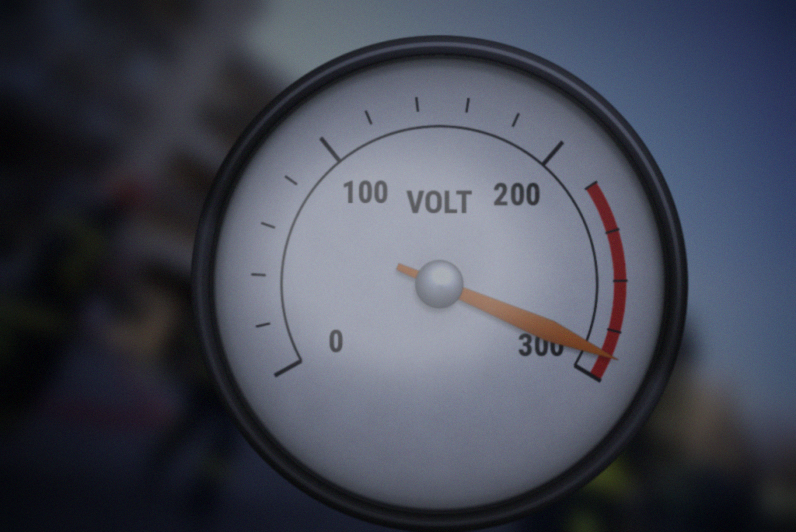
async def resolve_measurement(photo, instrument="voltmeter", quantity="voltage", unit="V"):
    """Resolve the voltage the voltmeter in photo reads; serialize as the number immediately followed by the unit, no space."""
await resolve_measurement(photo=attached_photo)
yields 290V
